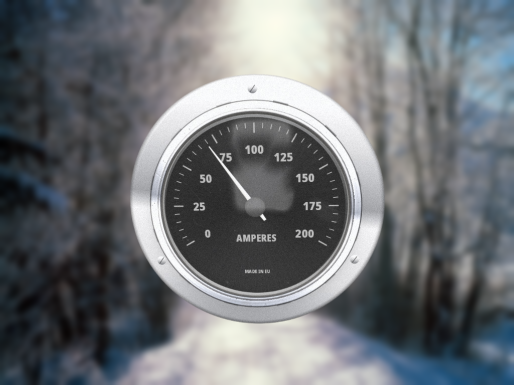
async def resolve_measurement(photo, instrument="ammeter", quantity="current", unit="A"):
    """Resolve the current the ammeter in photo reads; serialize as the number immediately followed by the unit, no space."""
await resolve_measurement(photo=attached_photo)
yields 70A
